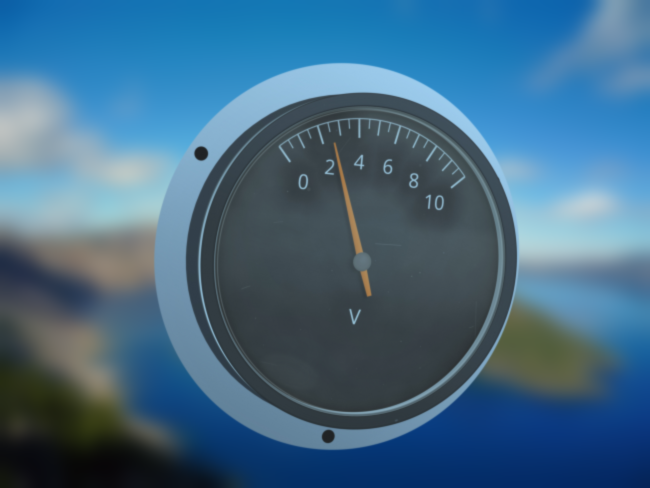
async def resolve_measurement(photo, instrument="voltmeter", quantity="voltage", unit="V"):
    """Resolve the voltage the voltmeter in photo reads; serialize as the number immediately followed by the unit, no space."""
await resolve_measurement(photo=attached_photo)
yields 2.5V
